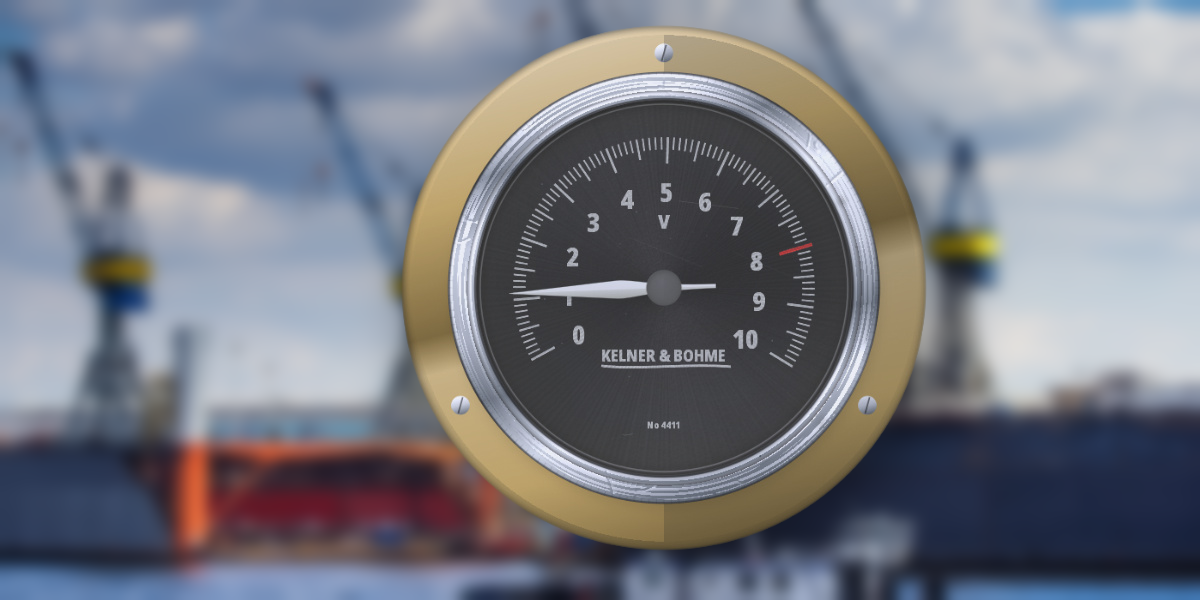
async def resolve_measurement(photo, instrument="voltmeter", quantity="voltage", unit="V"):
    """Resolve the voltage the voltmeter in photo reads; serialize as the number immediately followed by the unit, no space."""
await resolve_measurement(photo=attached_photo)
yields 1.1V
